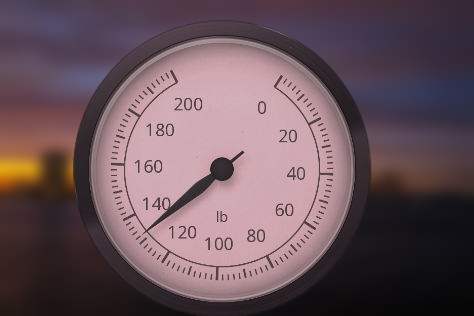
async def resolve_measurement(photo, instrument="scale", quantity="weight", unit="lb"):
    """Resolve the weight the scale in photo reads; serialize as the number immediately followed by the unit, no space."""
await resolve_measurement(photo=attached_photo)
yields 132lb
